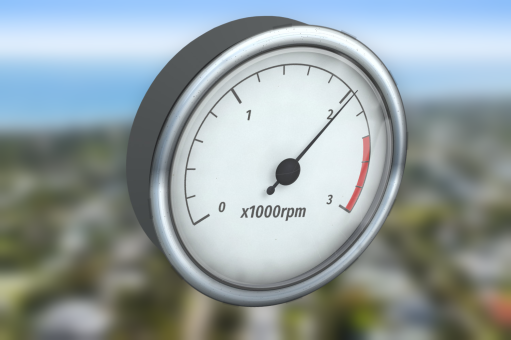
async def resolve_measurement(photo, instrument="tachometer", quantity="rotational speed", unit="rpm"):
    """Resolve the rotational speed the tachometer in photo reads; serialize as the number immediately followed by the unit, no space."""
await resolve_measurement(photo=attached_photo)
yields 2000rpm
